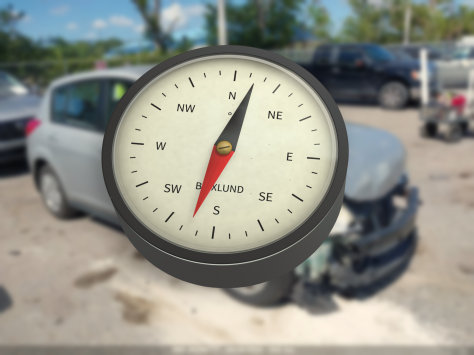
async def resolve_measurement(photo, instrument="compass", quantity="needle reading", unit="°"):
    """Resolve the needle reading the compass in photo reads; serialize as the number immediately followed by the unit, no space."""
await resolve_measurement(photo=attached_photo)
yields 195°
